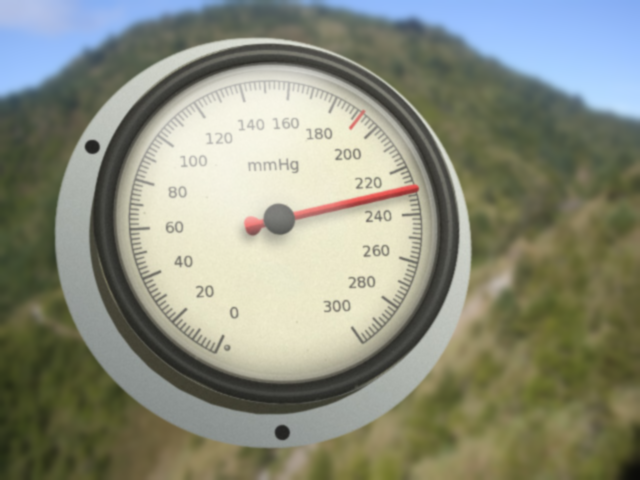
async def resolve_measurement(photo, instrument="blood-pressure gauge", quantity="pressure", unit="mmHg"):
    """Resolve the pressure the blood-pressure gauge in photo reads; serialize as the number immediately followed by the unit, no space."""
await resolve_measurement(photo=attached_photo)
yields 230mmHg
